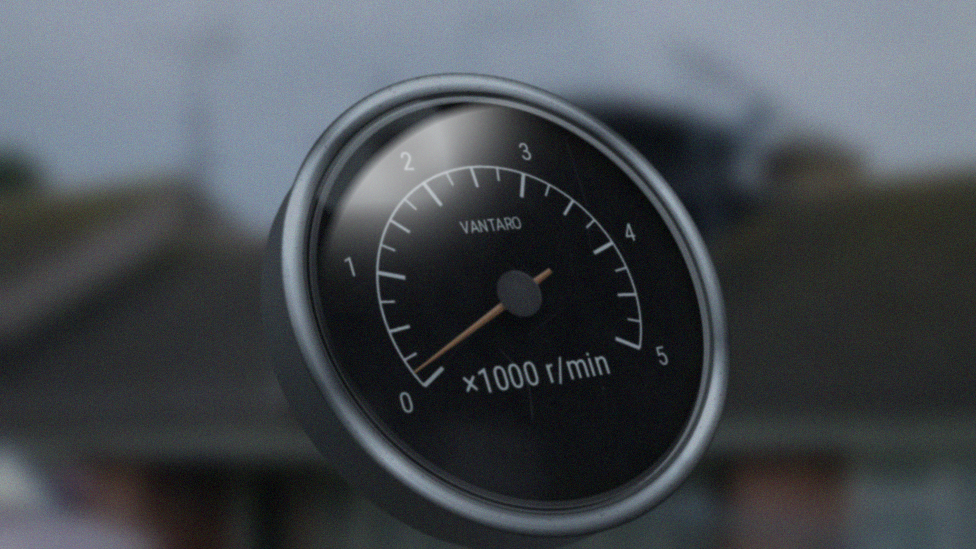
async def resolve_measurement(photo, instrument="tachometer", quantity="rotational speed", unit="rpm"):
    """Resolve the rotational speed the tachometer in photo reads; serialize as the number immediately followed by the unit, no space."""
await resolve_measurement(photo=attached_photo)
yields 125rpm
